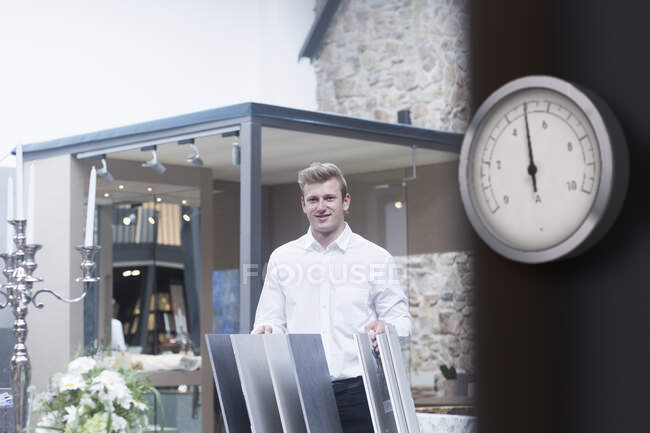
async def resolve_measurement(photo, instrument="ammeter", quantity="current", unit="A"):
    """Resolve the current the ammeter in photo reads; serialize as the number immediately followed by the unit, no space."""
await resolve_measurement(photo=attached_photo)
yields 5A
